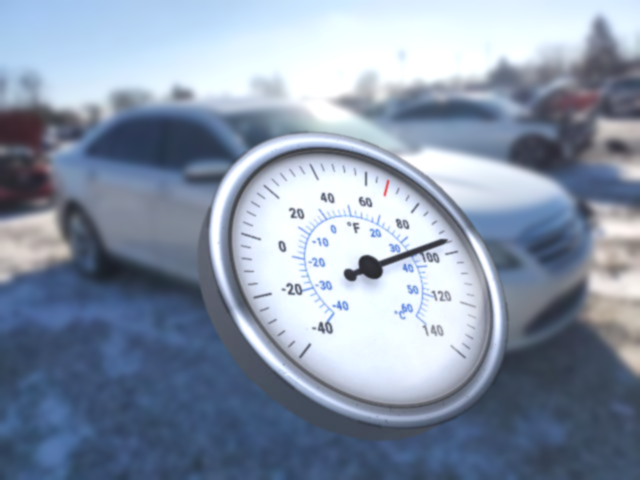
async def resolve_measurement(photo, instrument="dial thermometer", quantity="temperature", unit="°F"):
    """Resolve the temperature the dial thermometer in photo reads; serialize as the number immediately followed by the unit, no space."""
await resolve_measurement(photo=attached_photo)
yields 96°F
